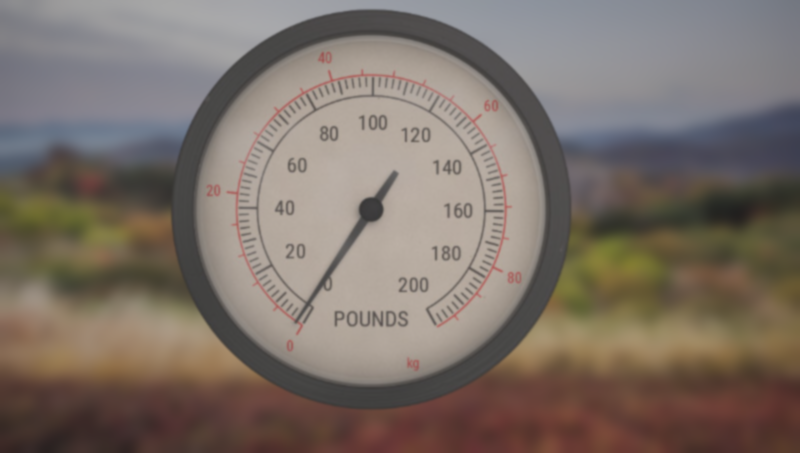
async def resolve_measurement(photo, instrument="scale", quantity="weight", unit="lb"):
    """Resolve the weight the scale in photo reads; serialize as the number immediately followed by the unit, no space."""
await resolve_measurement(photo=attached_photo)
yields 2lb
